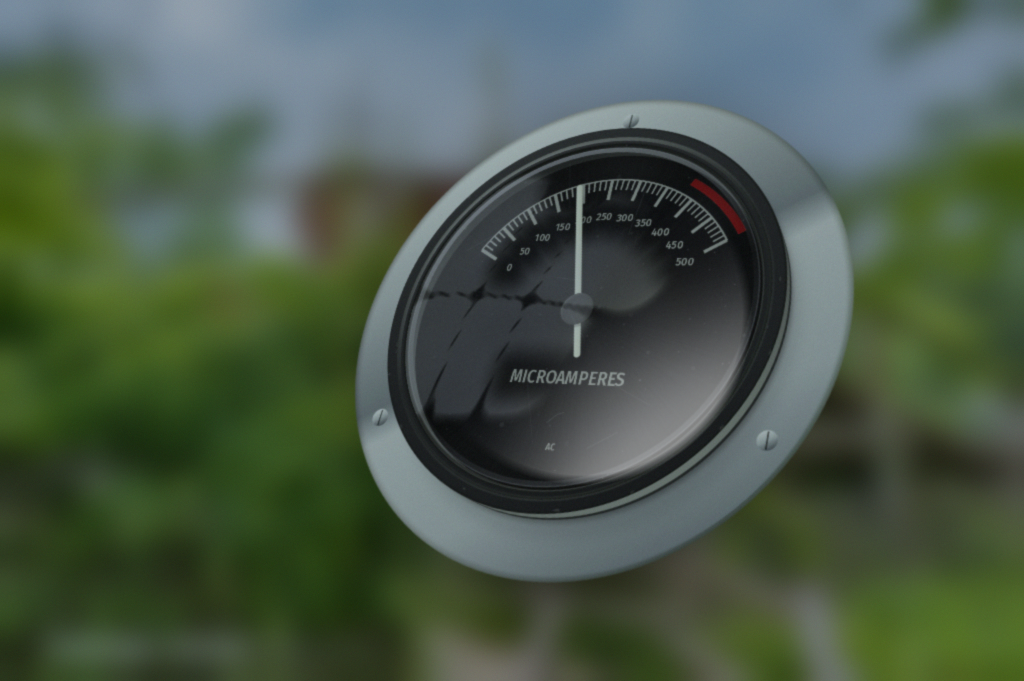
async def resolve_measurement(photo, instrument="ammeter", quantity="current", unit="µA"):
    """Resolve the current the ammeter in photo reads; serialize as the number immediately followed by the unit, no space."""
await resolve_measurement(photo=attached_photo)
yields 200µA
